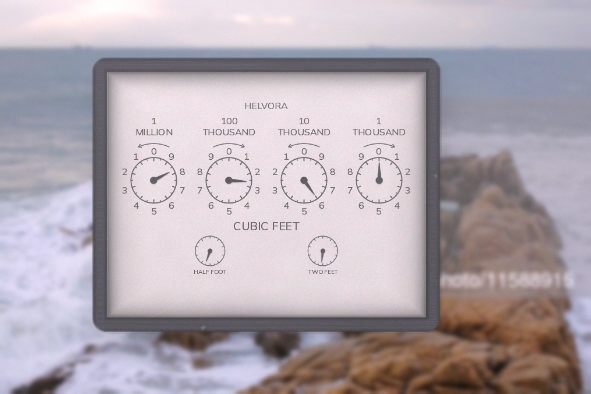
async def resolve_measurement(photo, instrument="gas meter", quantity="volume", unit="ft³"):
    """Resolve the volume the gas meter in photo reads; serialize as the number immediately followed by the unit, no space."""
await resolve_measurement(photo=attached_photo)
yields 826000ft³
